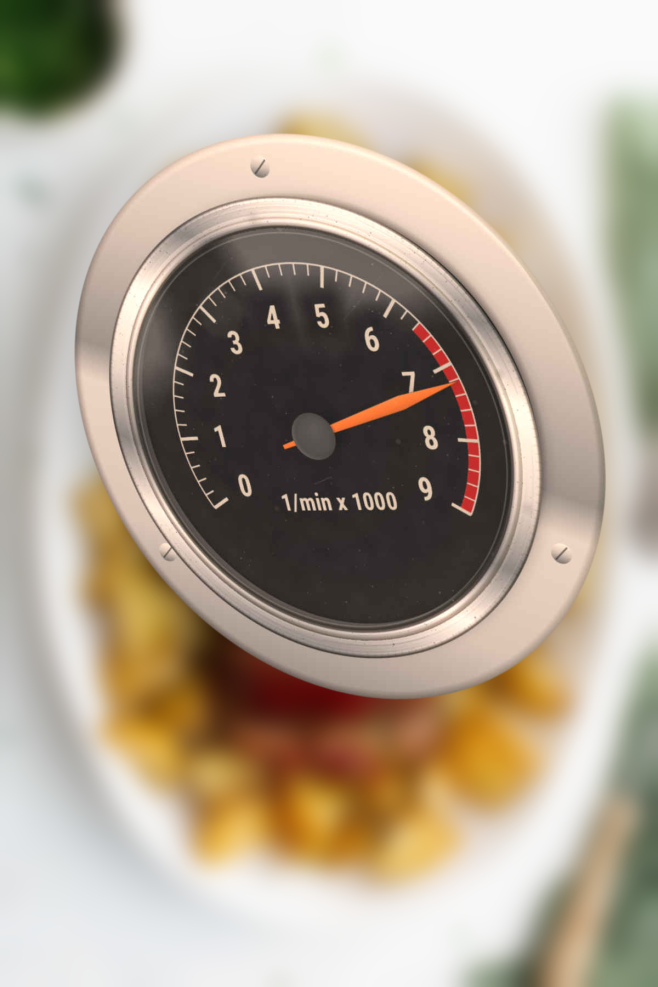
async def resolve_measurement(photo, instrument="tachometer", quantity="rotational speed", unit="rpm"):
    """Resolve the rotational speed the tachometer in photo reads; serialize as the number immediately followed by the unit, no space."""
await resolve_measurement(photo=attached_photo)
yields 7200rpm
